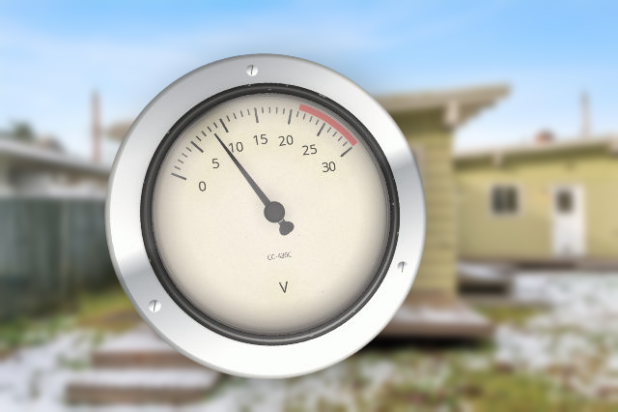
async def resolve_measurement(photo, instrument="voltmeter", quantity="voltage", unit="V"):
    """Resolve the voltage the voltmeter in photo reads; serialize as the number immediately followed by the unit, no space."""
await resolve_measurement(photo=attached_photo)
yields 8V
